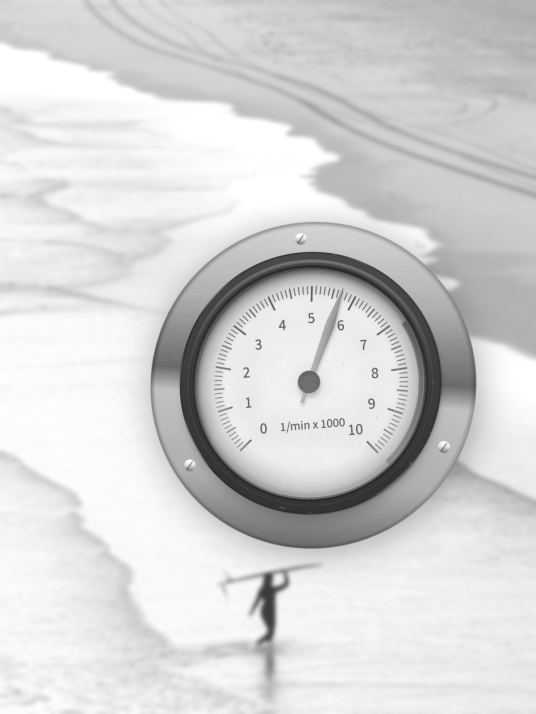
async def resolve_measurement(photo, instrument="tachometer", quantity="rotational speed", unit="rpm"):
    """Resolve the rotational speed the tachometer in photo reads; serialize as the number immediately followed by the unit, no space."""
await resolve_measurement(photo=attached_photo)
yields 5700rpm
